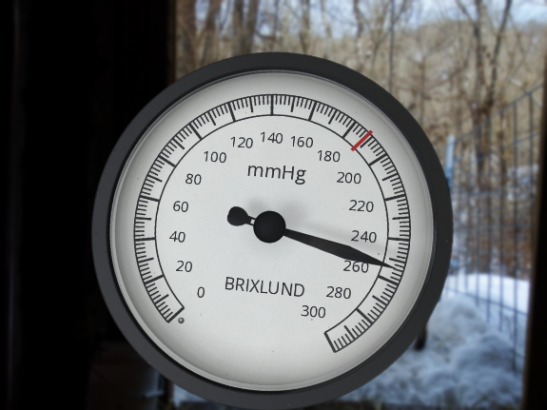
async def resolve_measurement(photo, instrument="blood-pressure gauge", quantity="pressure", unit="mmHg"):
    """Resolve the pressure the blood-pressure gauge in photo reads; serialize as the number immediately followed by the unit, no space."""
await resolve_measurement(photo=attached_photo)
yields 254mmHg
